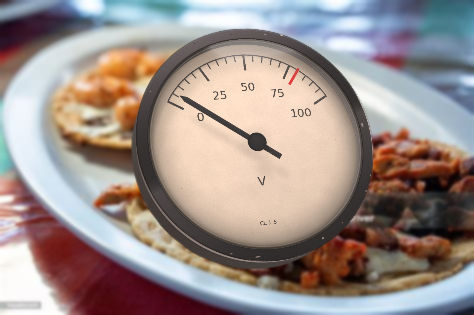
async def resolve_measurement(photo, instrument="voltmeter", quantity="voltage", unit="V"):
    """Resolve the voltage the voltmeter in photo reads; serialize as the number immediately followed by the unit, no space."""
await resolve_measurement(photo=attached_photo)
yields 5V
